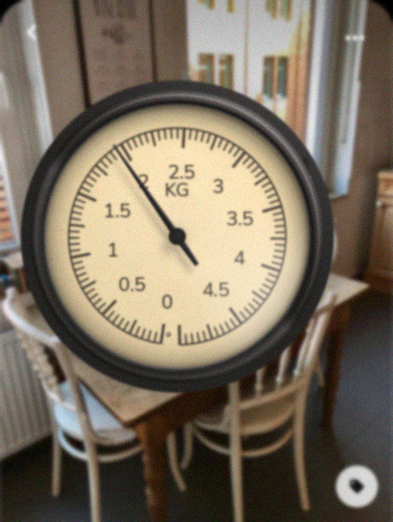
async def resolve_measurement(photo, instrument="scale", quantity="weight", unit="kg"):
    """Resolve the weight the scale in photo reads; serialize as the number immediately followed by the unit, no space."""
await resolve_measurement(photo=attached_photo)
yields 1.95kg
